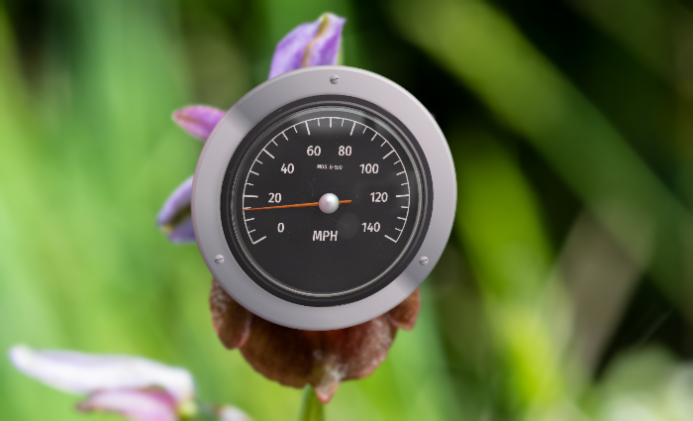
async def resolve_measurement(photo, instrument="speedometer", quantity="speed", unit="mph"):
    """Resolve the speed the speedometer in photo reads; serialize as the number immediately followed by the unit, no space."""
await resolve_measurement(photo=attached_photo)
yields 15mph
